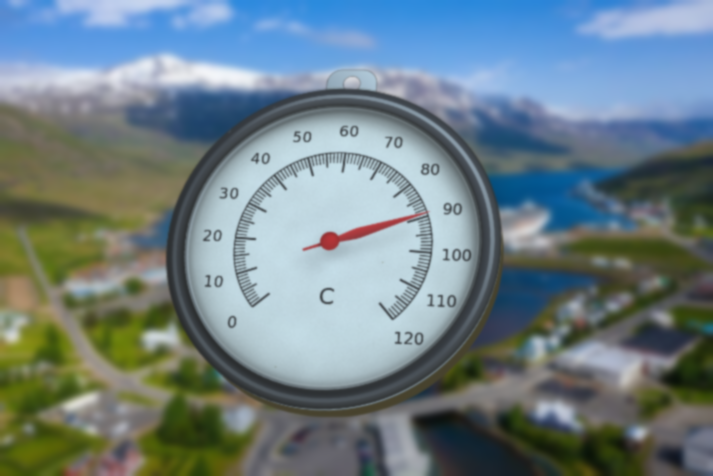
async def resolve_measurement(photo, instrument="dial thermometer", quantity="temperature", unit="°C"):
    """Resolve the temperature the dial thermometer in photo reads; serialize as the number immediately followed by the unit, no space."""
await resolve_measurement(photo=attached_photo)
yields 90°C
